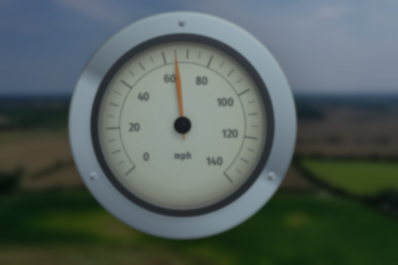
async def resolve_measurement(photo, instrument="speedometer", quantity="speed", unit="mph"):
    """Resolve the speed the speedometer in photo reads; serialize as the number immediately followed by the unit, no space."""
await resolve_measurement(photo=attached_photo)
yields 65mph
